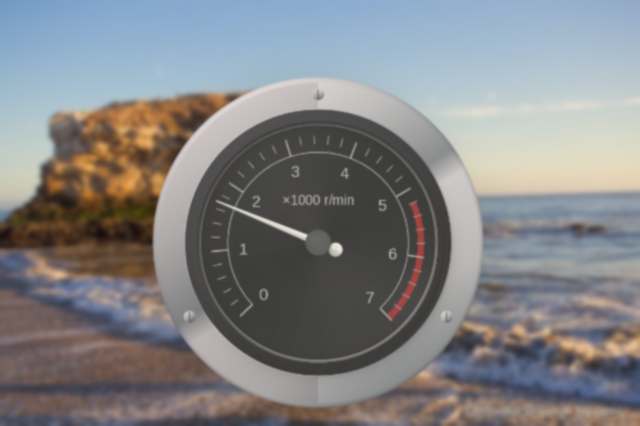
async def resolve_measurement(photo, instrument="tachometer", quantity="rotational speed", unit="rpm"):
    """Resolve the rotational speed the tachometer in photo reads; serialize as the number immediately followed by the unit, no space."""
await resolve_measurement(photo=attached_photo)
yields 1700rpm
